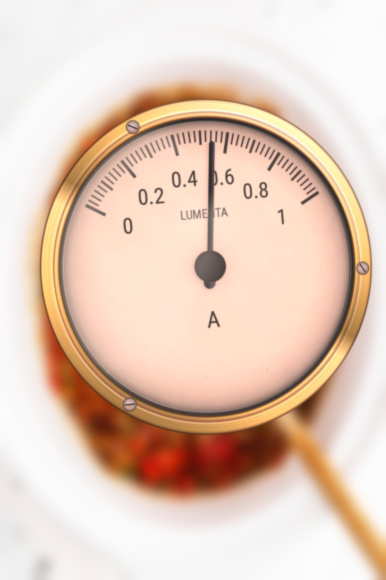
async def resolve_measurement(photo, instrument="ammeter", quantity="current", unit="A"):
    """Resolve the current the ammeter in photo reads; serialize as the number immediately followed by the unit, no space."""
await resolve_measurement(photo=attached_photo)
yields 0.54A
